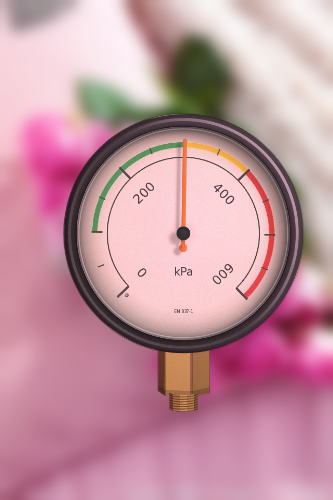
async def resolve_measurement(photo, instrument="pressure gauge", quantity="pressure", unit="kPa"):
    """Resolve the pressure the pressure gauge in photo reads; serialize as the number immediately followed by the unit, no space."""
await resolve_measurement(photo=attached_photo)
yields 300kPa
